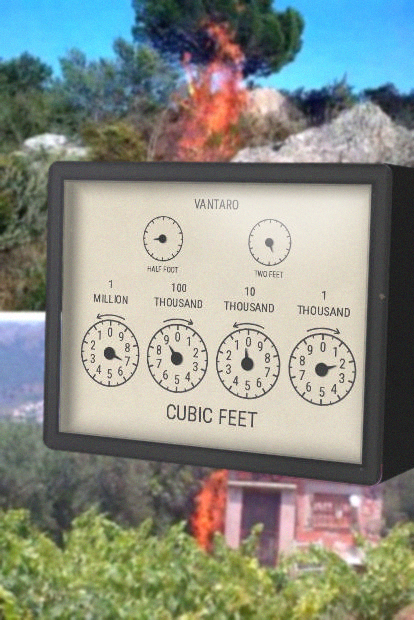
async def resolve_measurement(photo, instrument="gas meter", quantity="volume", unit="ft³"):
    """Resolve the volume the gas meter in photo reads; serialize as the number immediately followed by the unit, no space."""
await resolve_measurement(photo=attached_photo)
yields 690200ft³
